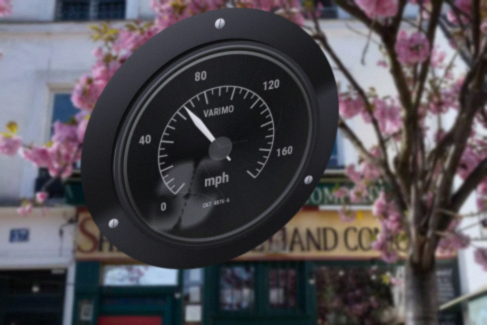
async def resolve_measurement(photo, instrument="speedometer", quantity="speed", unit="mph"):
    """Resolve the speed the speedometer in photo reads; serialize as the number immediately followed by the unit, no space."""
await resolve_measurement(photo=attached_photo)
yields 65mph
